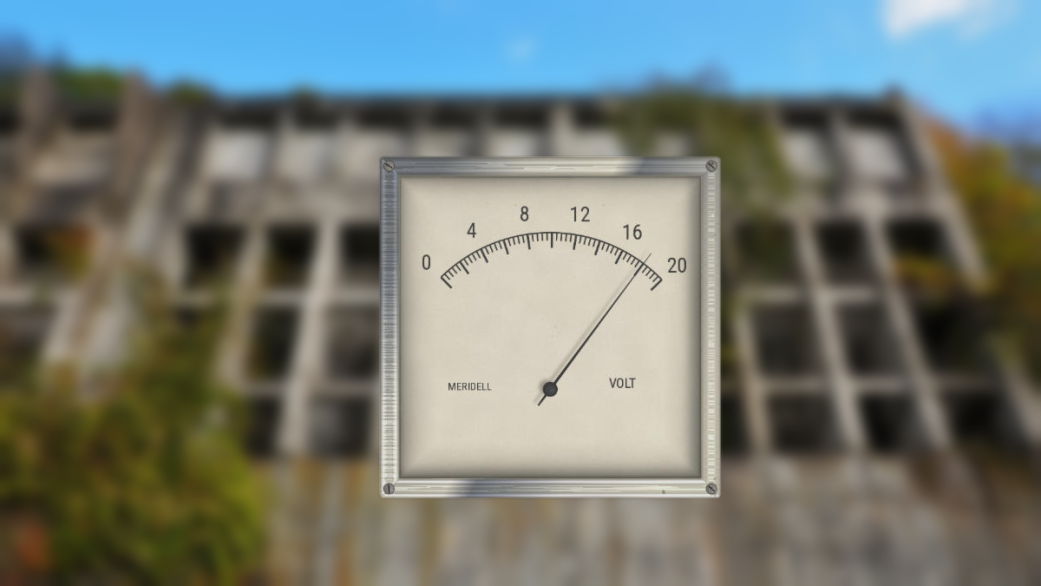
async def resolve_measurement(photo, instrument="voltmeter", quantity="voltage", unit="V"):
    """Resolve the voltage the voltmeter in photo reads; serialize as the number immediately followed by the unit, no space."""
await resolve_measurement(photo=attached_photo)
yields 18V
